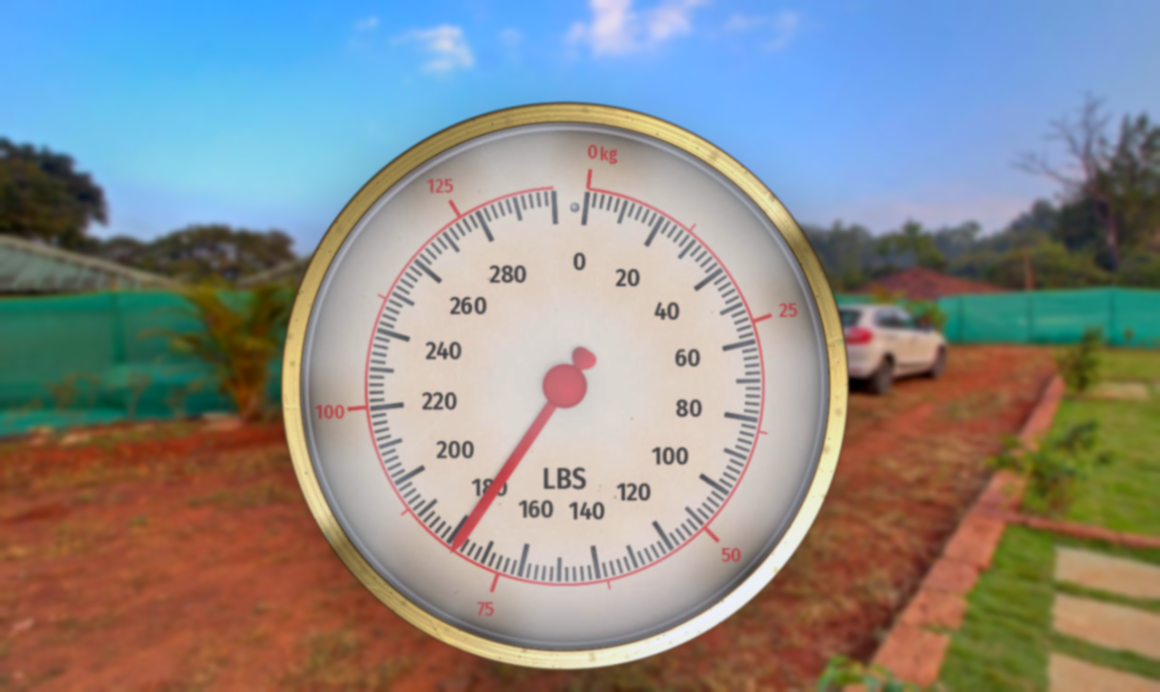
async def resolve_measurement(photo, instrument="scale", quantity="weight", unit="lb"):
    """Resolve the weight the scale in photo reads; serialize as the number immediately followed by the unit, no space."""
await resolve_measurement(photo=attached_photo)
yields 178lb
